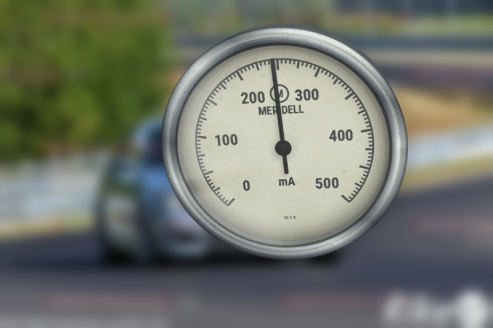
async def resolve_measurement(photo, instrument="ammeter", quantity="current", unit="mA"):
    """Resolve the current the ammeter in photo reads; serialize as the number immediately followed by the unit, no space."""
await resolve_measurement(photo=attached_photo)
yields 245mA
